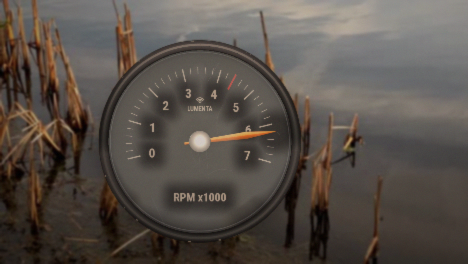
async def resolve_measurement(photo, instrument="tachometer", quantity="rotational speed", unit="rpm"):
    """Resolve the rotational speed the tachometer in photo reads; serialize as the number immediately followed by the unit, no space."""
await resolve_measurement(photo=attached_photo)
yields 6200rpm
